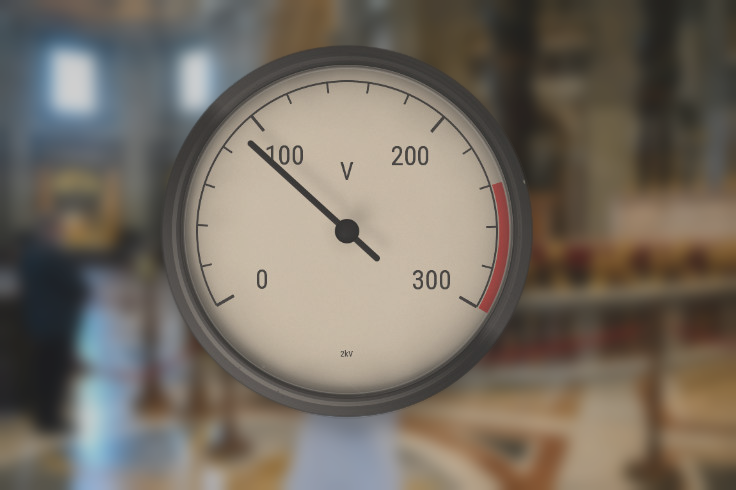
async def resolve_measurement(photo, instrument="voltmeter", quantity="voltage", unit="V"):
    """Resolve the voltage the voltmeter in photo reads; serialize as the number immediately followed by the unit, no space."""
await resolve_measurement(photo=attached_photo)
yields 90V
